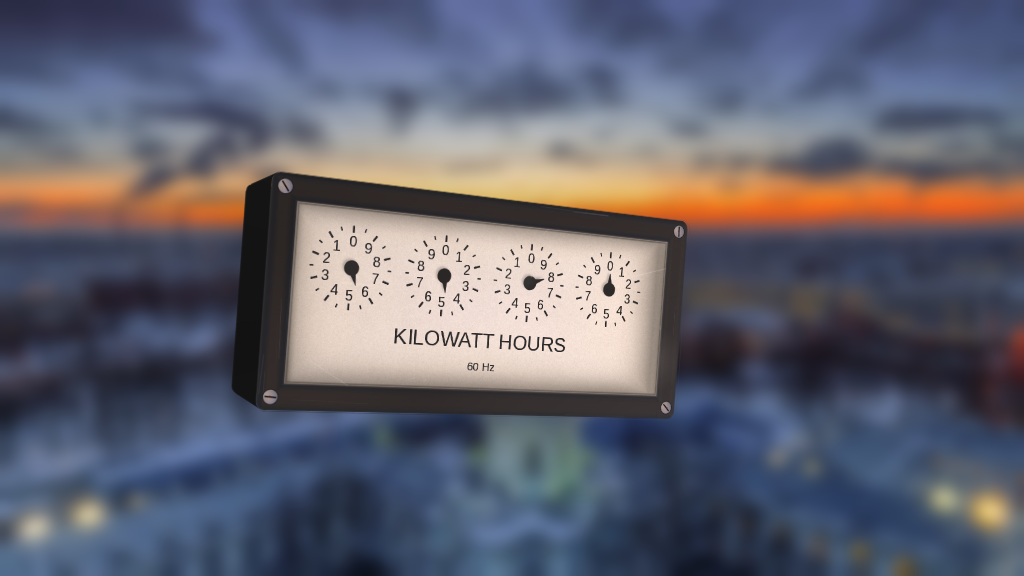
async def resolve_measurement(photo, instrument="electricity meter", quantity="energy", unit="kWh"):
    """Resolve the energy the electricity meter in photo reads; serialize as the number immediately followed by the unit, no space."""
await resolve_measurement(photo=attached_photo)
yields 5480kWh
